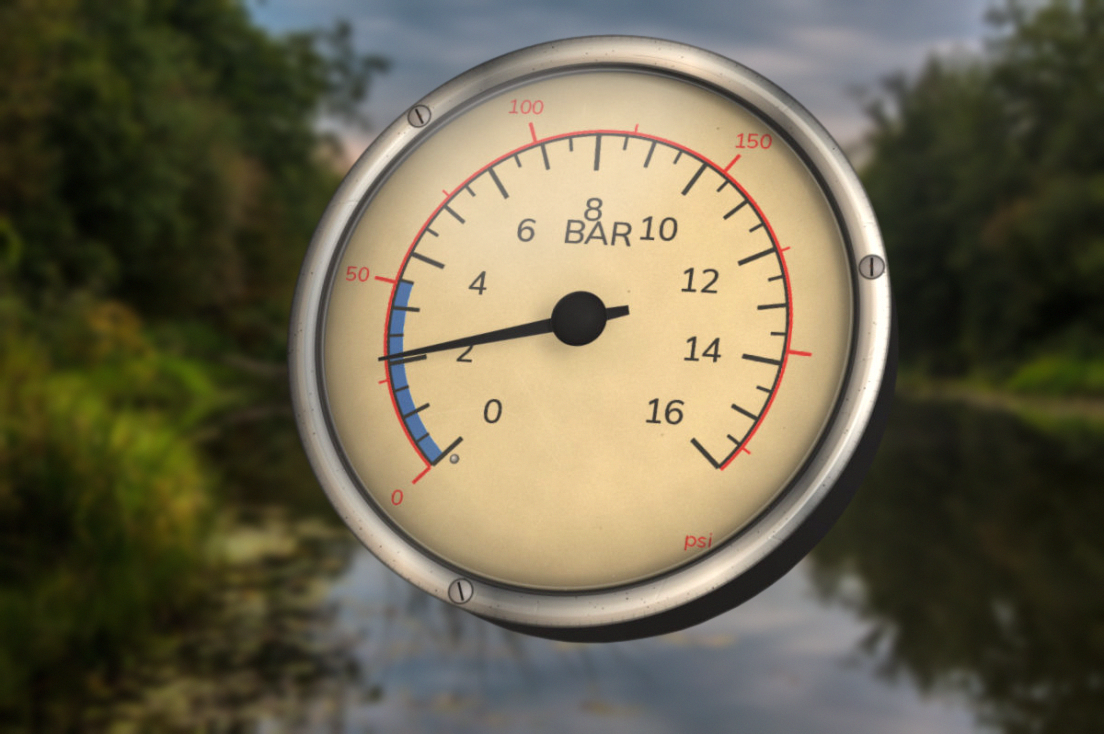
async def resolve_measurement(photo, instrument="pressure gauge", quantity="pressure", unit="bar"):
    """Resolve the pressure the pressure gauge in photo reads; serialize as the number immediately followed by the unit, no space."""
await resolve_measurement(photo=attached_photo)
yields 2bar
